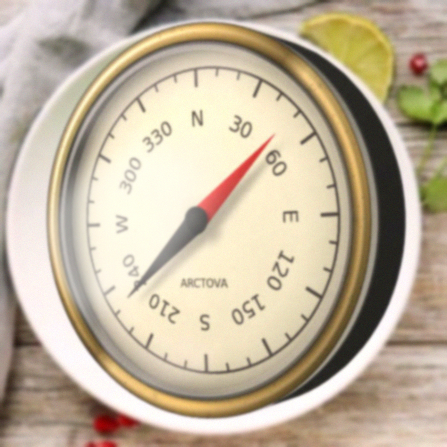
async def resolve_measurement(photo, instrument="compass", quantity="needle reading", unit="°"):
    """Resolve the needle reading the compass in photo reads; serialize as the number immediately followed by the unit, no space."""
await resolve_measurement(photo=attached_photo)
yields 50°
